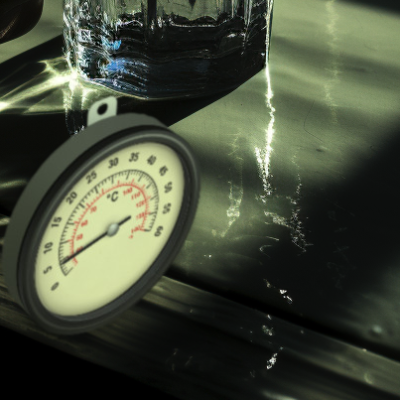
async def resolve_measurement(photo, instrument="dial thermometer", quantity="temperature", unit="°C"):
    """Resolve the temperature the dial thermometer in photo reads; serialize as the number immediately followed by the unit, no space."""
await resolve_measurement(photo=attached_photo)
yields 5°C
